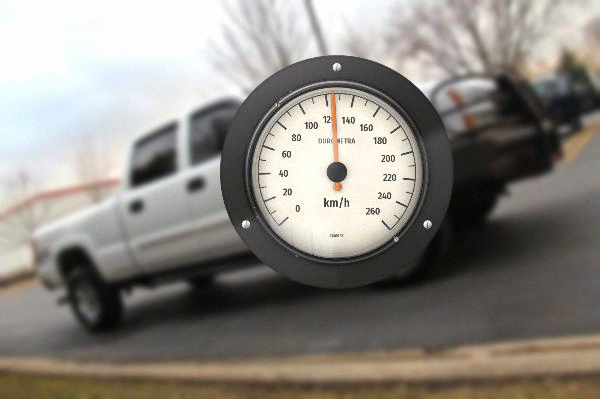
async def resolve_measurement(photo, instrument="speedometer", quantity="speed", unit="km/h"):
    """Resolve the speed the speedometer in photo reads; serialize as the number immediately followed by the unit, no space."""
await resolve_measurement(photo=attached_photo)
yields 125km/h
